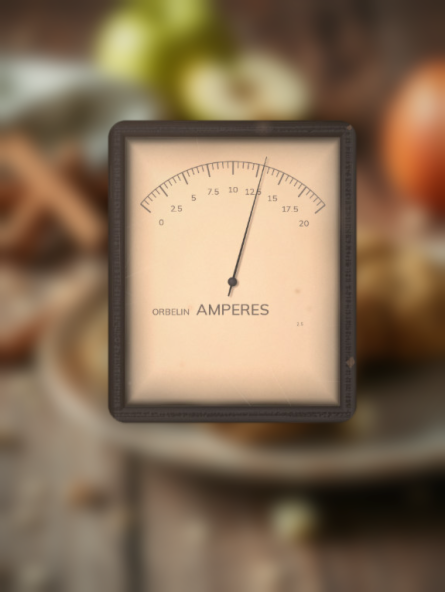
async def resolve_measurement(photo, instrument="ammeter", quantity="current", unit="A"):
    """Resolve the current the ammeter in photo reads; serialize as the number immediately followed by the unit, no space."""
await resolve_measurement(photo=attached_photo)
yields 13A
